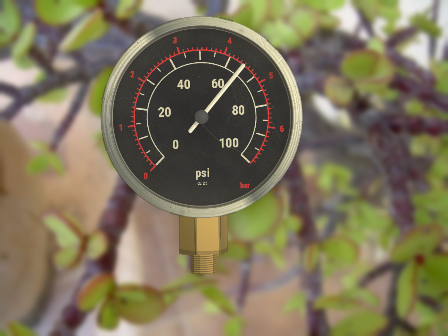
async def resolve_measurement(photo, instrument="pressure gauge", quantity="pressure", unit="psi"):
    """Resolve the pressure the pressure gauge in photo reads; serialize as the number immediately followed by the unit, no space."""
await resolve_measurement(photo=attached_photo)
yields 65psi
